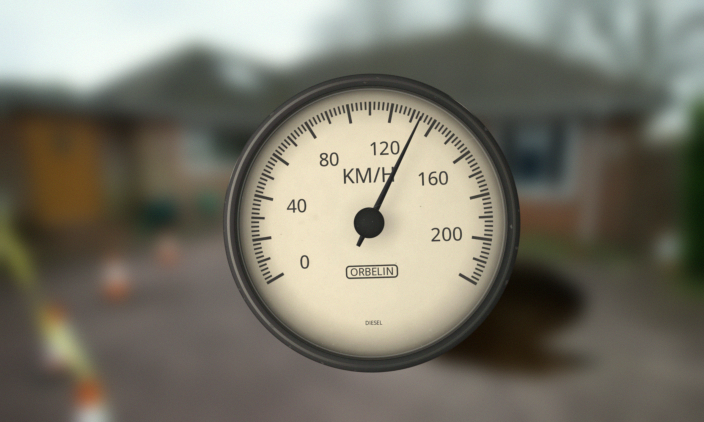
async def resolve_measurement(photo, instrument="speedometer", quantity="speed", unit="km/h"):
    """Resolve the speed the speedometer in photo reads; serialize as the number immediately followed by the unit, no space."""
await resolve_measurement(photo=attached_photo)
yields 134km/h
